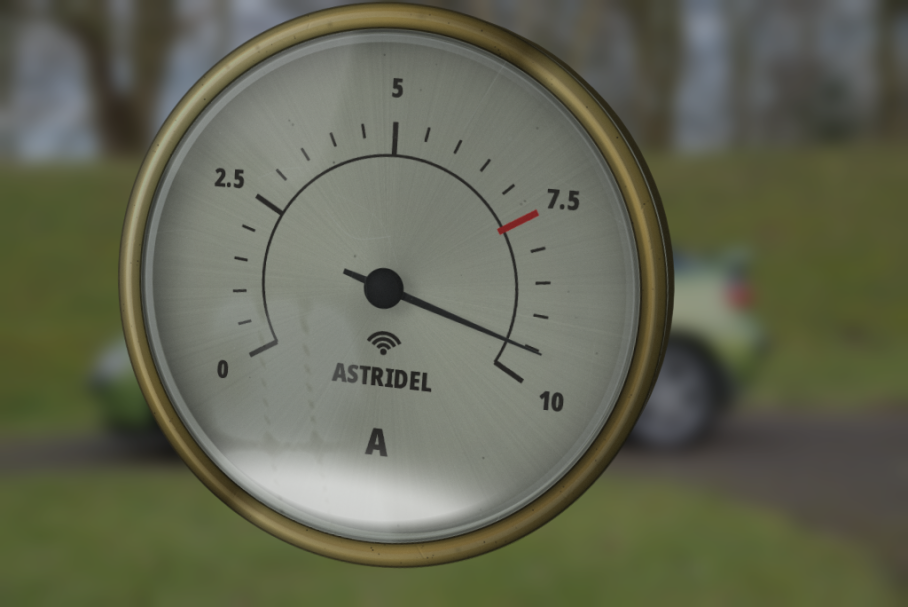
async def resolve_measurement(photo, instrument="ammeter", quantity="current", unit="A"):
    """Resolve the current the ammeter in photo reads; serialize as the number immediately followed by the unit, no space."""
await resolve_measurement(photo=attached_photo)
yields 9.5A
